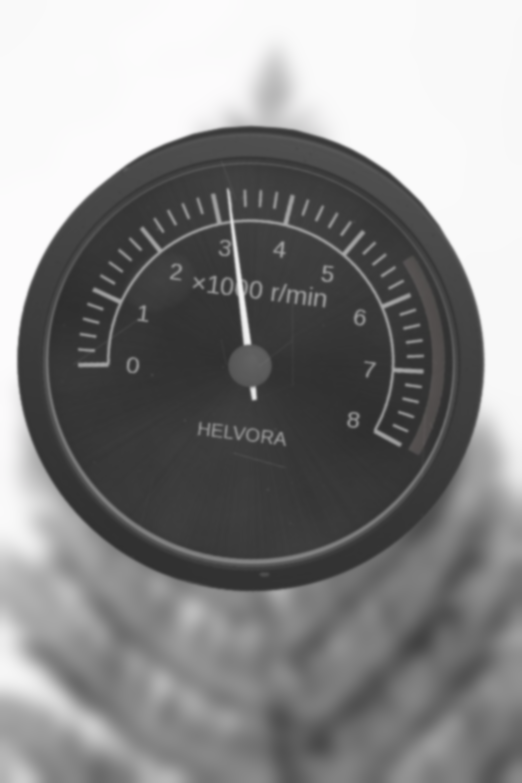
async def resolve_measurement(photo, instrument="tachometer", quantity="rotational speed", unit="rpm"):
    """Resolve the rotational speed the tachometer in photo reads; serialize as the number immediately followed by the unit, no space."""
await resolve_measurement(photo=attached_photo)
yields 3200rpm
